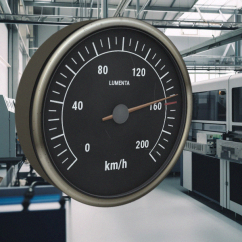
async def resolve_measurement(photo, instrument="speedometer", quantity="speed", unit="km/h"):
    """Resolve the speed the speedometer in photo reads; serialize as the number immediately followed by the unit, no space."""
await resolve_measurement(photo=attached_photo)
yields 155km/h
